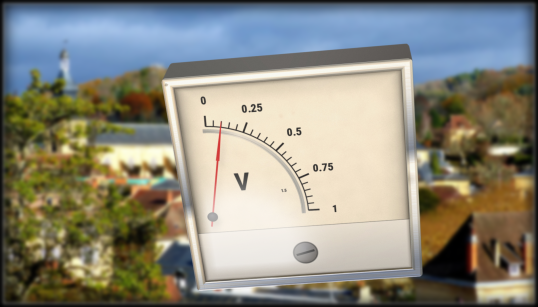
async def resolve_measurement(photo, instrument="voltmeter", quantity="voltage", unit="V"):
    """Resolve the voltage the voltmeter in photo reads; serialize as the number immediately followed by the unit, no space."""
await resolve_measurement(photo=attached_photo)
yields 0.1V
